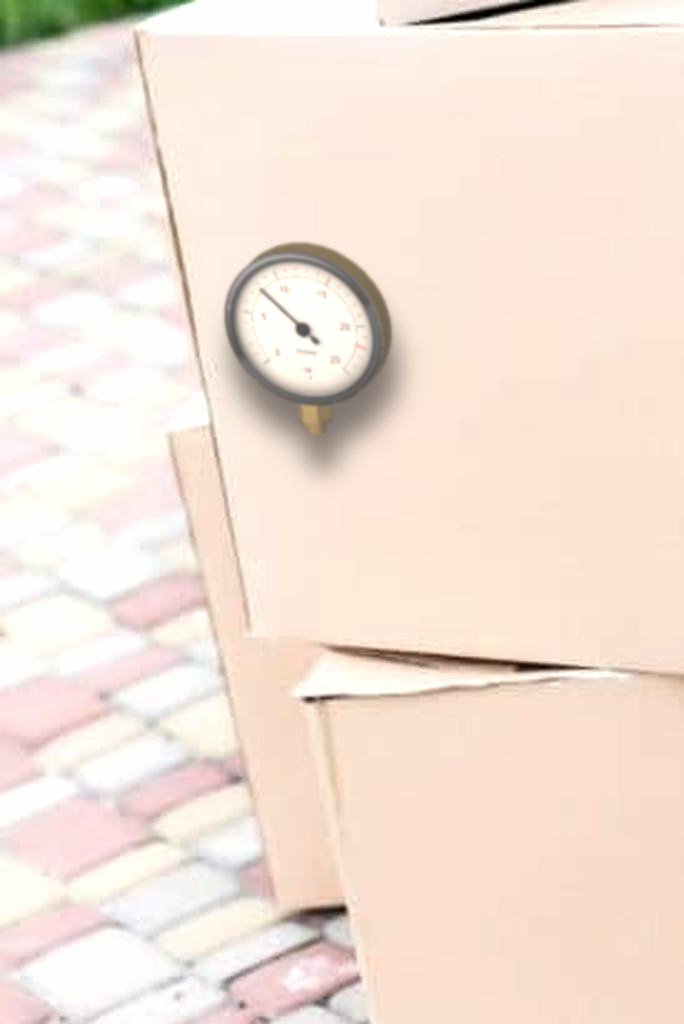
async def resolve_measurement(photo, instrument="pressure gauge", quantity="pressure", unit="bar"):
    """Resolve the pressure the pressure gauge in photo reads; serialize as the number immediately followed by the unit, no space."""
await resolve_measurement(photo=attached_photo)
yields 8bar
